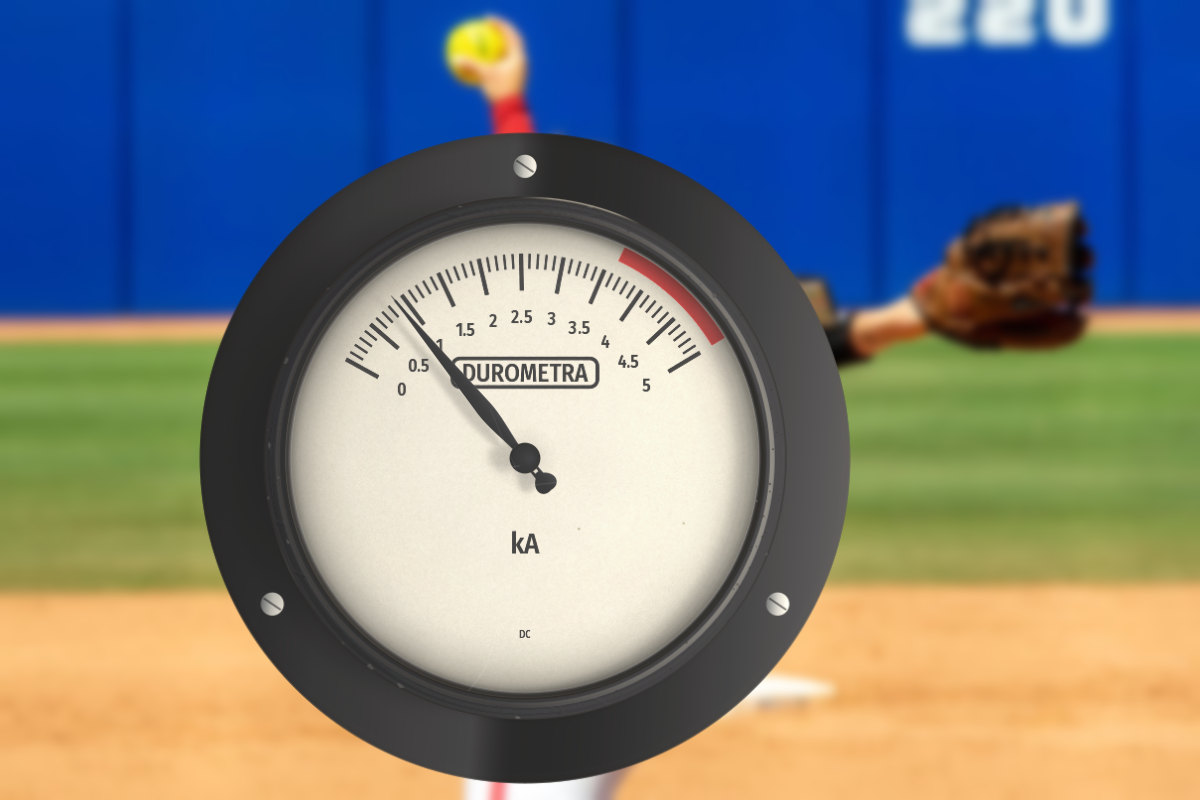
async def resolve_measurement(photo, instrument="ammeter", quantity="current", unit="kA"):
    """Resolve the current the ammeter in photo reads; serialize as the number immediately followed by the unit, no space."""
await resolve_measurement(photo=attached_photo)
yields 0.9kA
